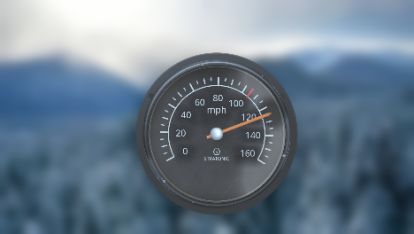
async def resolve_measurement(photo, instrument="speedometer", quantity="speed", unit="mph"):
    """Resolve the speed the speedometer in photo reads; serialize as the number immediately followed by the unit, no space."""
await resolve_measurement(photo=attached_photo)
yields 125mph
